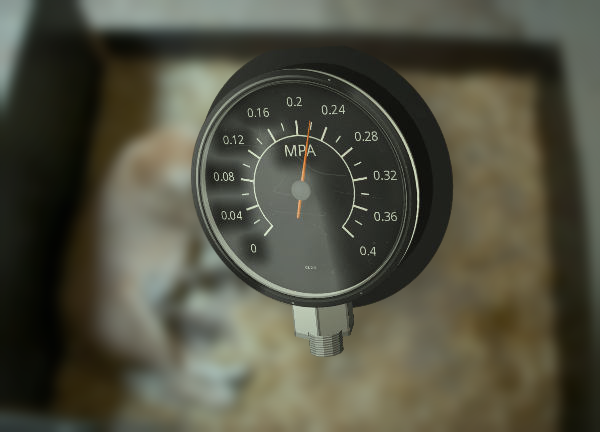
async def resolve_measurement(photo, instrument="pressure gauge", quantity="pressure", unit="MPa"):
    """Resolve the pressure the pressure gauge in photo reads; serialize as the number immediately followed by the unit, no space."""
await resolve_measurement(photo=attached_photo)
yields 0.22MPa
